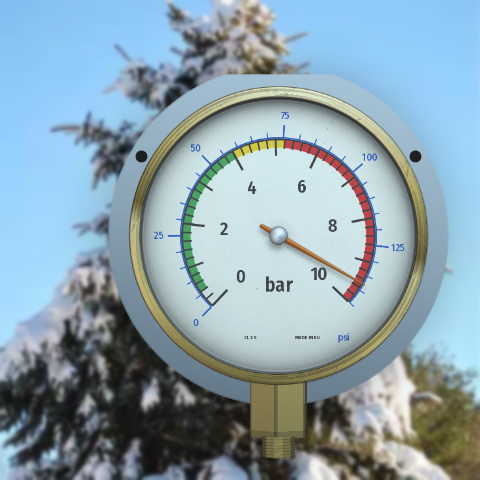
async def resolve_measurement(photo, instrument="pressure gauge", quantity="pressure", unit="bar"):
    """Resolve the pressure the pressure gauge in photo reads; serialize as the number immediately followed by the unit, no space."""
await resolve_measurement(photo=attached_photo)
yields 9.5bar
